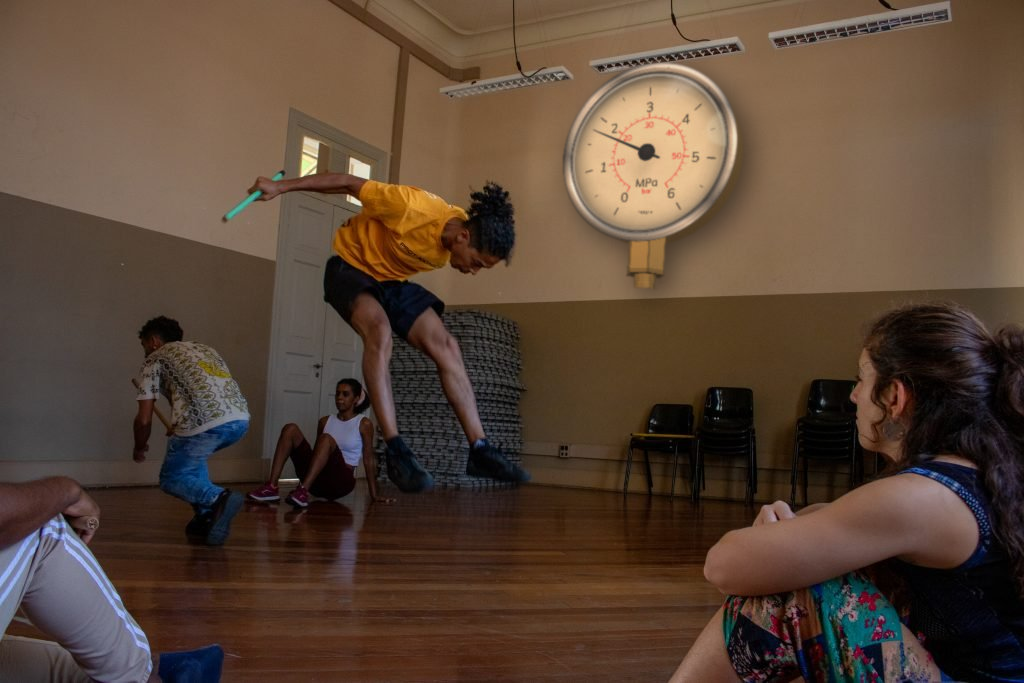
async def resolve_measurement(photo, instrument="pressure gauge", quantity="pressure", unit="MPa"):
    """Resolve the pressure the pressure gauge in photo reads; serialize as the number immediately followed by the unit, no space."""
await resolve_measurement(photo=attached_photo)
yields 1.75MPa
